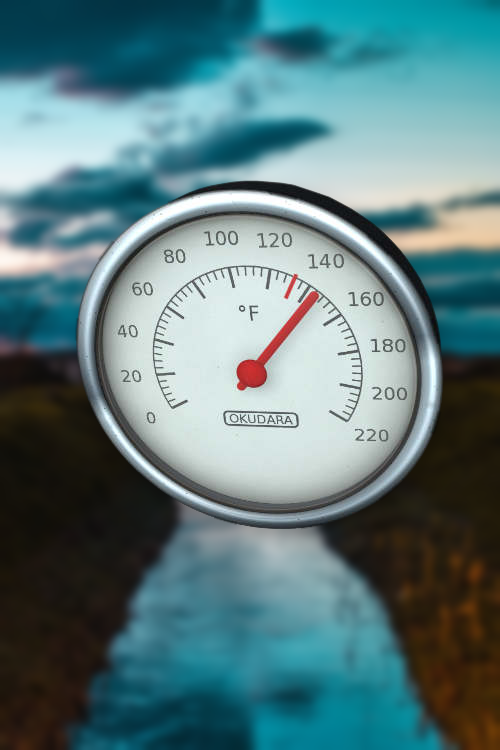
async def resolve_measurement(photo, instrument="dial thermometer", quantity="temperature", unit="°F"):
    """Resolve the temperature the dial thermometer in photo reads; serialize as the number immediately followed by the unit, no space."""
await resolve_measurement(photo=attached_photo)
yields 144°F
